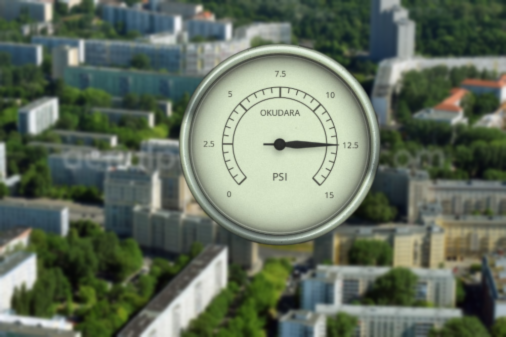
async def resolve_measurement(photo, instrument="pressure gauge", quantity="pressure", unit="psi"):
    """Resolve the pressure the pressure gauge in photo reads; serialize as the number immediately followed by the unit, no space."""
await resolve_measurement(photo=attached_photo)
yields 12.5psi
